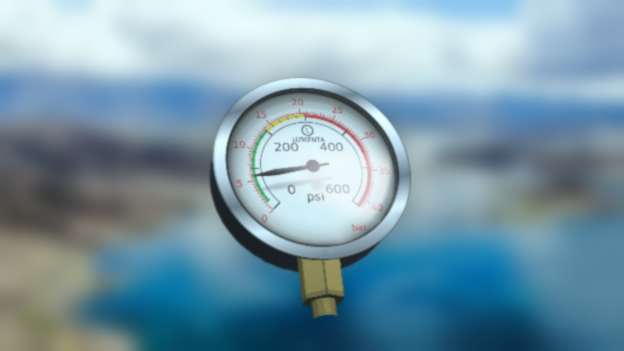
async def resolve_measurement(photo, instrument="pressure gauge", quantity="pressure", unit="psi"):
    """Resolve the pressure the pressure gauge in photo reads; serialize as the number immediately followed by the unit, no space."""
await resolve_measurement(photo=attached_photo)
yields 80psi
